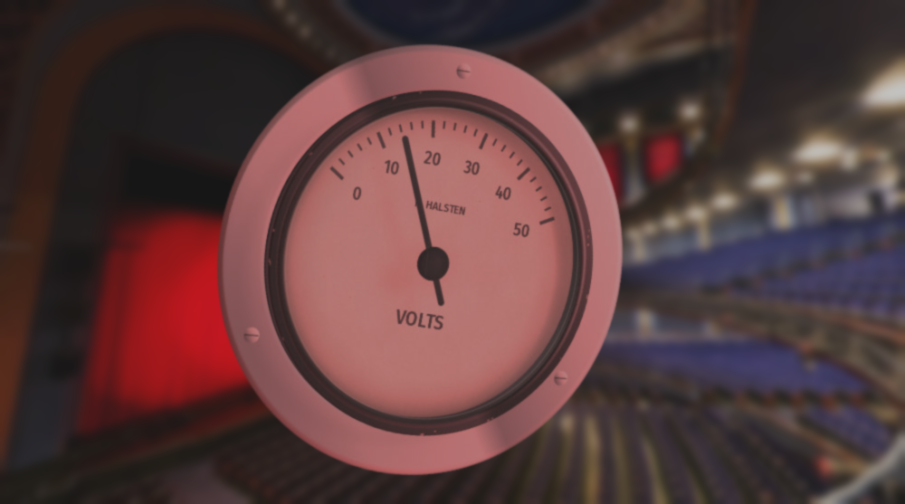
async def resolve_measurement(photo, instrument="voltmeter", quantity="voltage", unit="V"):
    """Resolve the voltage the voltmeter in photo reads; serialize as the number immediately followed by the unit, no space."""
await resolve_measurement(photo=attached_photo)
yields 14V
